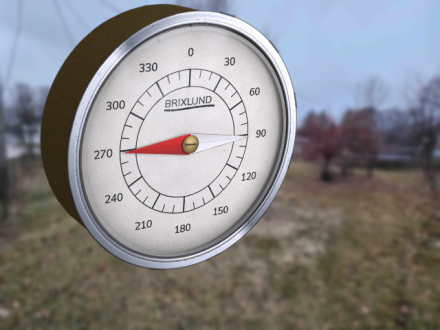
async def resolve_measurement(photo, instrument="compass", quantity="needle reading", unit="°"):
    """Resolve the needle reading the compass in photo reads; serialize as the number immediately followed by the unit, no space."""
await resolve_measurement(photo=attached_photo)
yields 270°
